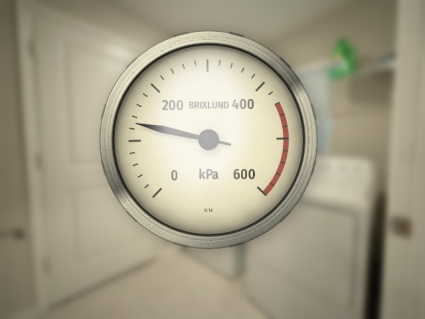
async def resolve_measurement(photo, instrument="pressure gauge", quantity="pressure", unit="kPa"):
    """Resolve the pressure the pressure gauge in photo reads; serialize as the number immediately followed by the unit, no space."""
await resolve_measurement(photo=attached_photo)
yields 130kPa
